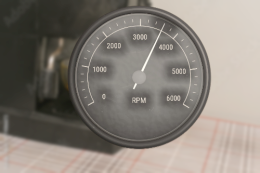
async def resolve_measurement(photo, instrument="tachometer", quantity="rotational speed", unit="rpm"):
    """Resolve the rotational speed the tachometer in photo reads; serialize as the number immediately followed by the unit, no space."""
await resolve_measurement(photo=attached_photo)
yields 3600rpm
